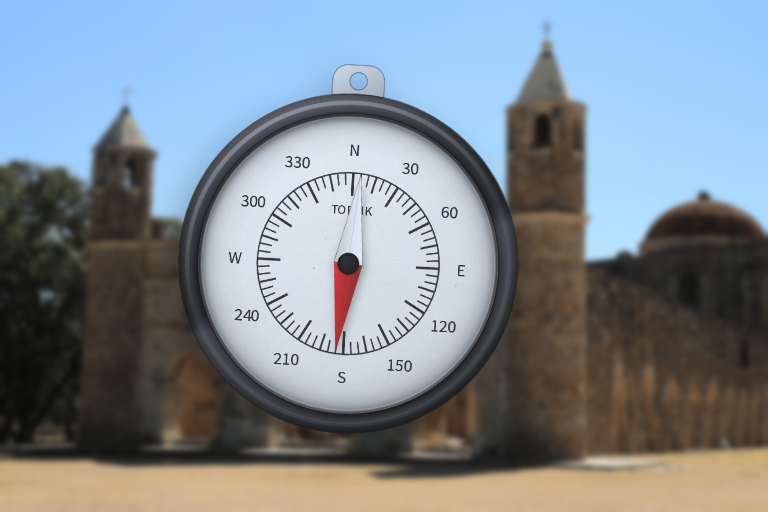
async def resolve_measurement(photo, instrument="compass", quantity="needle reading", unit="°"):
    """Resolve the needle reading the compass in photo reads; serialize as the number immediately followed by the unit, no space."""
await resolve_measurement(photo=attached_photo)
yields 185°
